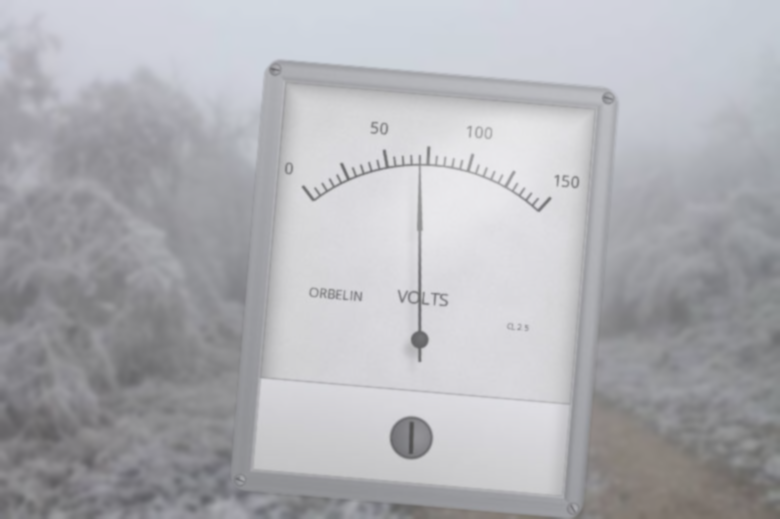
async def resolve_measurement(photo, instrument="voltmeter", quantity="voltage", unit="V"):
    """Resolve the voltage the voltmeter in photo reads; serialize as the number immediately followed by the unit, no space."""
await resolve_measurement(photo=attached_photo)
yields 70V
